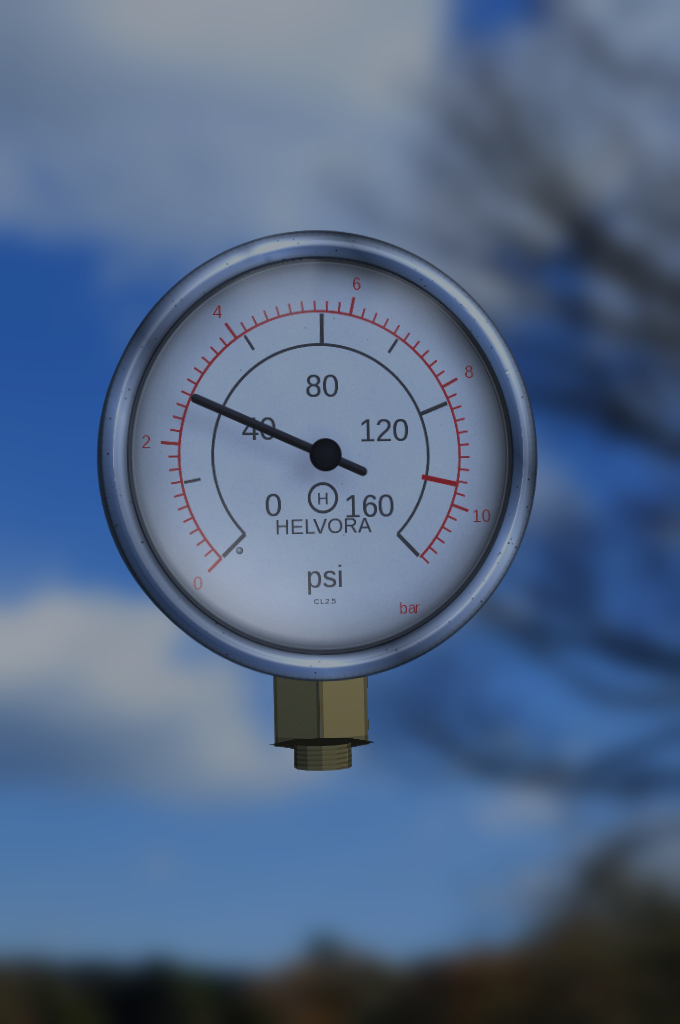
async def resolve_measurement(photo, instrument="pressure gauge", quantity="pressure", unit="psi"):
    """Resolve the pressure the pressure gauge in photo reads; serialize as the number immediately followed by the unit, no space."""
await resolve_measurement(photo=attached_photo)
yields 40psi
